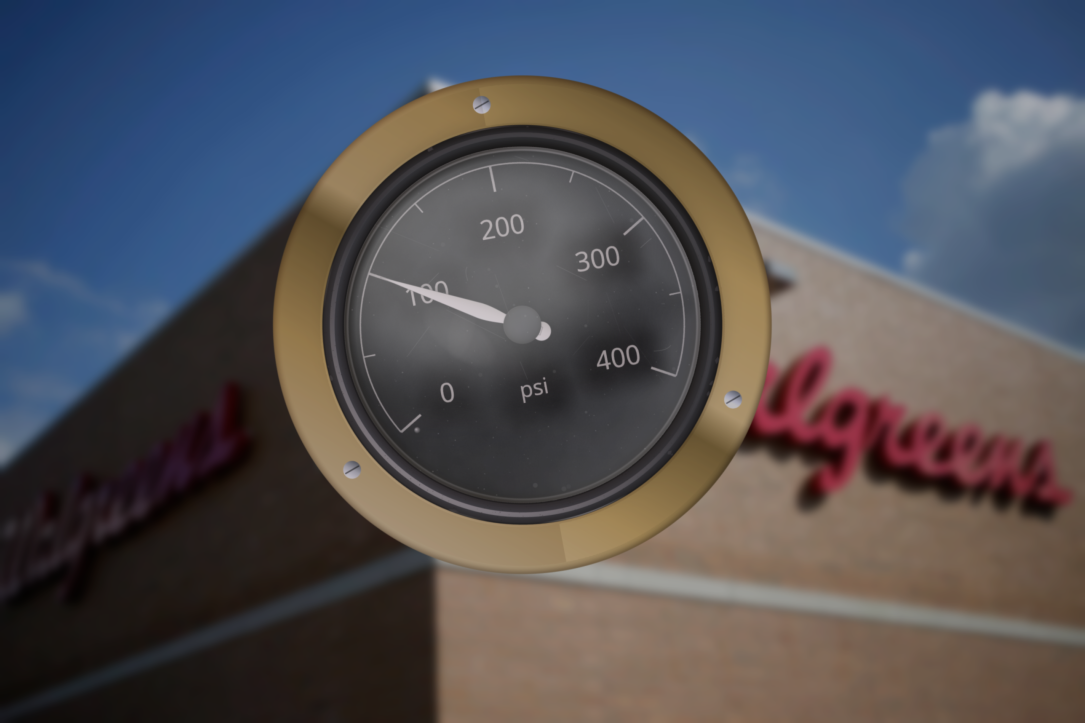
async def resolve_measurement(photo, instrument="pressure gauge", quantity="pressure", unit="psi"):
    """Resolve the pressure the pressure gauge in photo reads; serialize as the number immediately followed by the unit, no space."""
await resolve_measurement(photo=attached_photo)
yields 100psi
